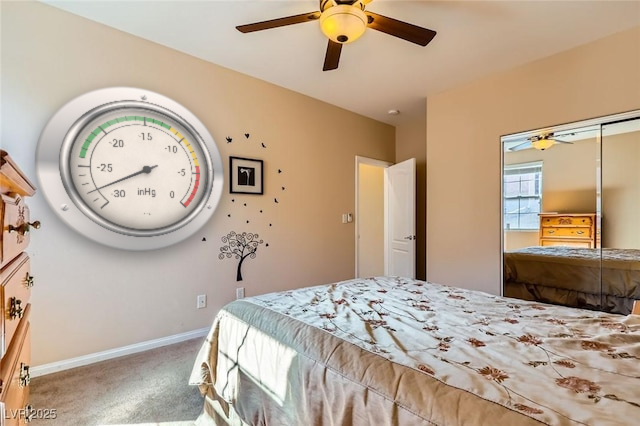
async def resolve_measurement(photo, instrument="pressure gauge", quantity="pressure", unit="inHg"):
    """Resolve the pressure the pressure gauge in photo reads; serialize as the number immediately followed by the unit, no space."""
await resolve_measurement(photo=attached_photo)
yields -28inHg
